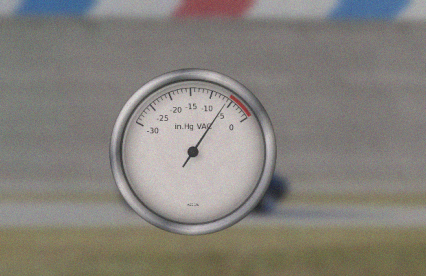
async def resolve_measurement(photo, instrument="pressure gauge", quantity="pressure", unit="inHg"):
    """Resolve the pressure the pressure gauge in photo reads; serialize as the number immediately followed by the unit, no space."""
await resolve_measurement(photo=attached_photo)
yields -6inHg
